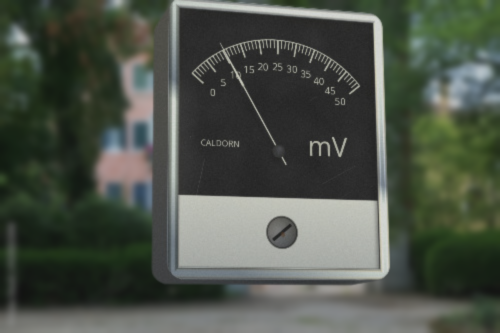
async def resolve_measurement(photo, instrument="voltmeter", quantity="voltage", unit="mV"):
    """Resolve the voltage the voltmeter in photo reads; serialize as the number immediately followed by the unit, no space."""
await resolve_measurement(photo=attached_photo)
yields 10mV
